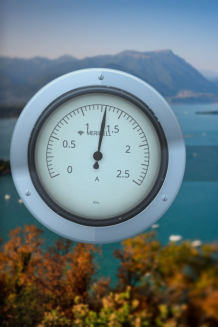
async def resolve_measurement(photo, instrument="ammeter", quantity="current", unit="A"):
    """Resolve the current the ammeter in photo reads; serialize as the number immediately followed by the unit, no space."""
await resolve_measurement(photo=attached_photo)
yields 1.3A
